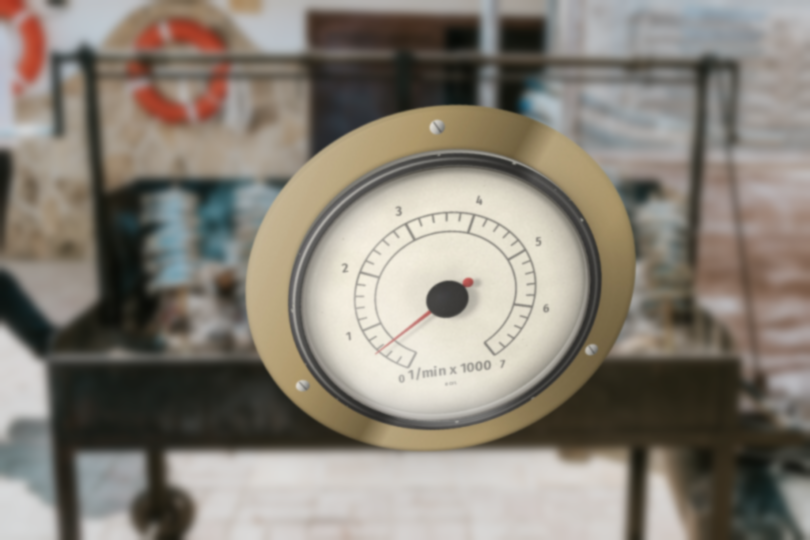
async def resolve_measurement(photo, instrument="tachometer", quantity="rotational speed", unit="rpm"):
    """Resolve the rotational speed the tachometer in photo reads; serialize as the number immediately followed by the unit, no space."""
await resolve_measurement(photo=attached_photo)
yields 600rpm
